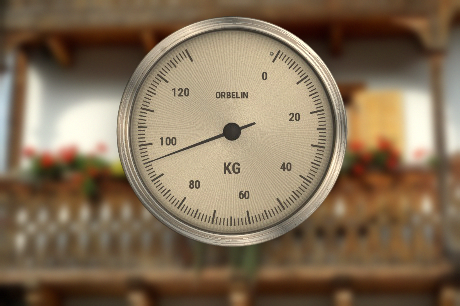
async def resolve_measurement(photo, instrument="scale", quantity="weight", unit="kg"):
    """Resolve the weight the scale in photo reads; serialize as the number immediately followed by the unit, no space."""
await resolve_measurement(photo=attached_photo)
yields 95kg
